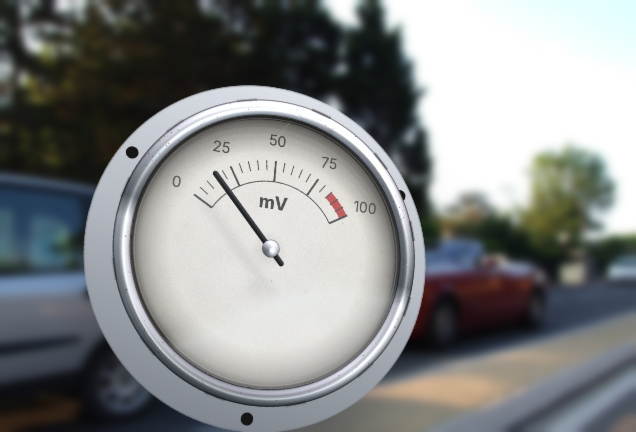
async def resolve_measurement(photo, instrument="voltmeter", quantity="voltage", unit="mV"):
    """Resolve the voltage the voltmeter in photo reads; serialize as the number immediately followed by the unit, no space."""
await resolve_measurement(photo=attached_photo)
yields 15mV
